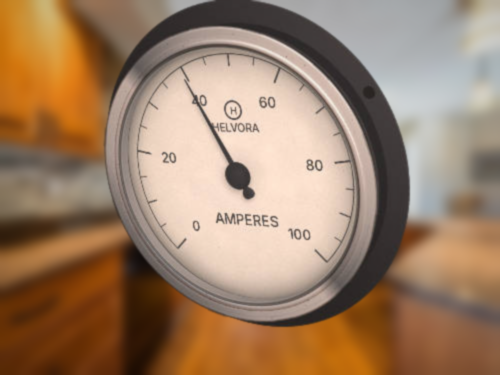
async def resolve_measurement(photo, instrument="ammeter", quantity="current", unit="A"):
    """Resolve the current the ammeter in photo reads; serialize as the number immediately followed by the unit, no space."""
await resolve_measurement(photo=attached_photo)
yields 40A
